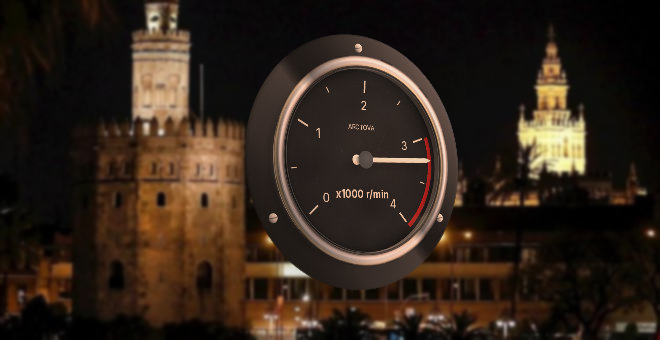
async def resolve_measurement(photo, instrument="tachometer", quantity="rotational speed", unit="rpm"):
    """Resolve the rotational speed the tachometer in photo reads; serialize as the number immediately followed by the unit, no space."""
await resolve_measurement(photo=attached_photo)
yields 3250rpm
